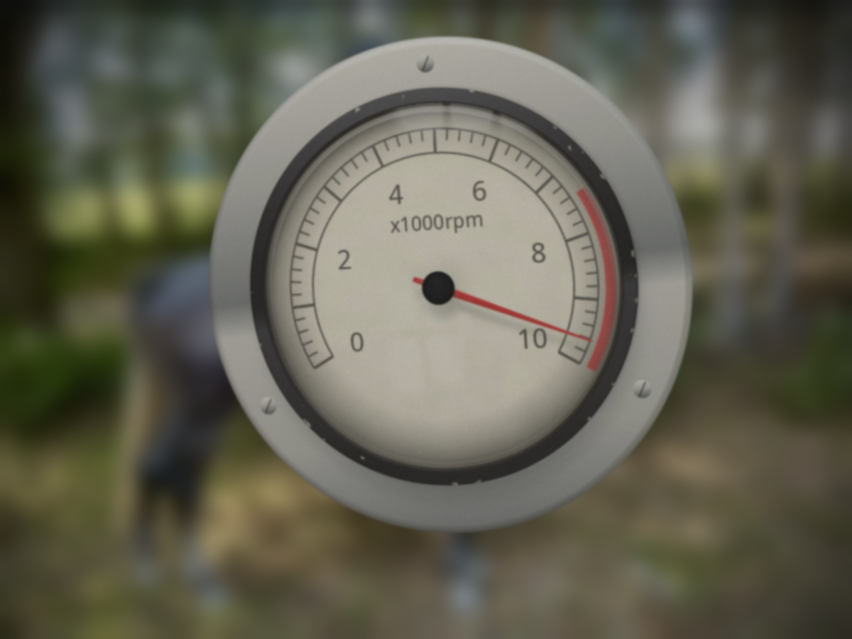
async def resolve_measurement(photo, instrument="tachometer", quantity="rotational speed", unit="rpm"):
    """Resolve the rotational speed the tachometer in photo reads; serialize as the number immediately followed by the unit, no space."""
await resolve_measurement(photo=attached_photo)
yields 9600rpm
